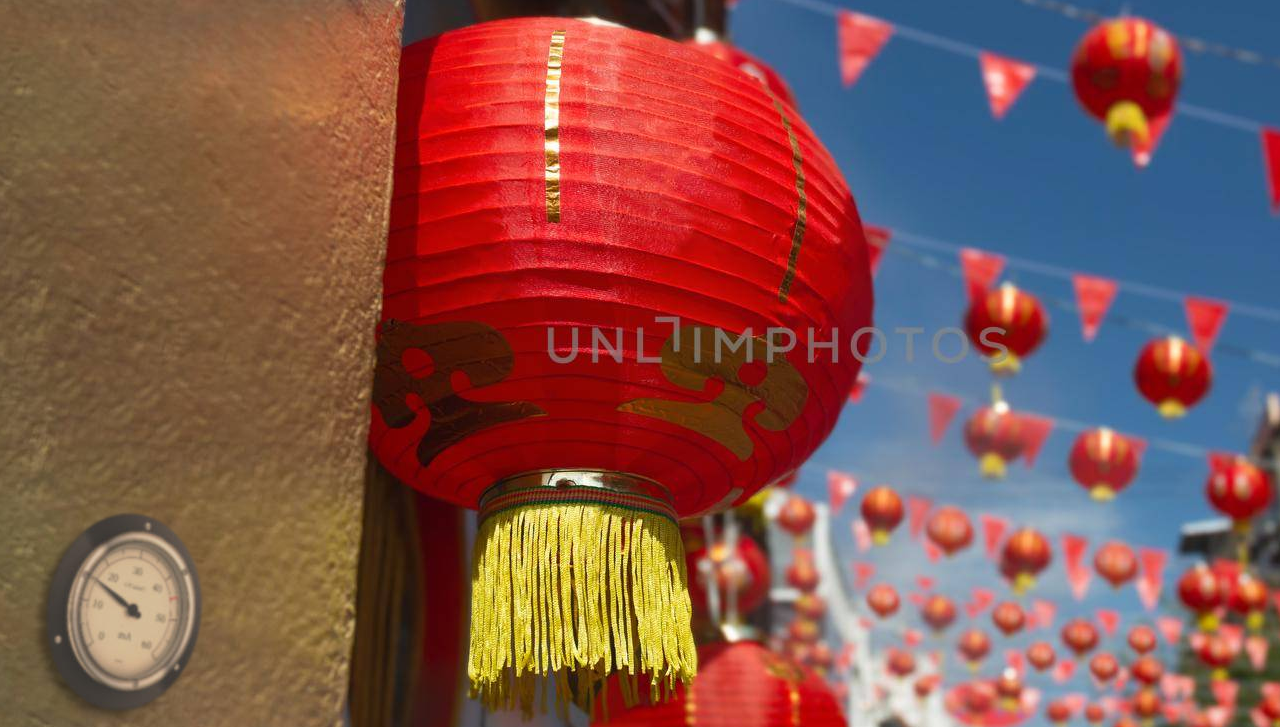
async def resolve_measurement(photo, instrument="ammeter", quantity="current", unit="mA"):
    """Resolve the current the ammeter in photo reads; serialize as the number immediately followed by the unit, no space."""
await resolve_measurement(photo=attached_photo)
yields 15mA
